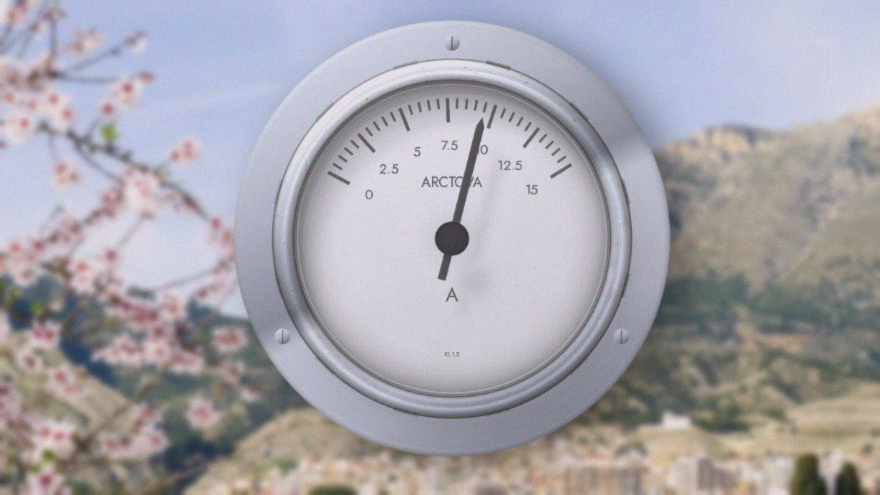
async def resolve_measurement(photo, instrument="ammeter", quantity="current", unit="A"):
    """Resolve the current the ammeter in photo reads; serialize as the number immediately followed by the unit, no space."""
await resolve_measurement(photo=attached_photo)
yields 9.5A
